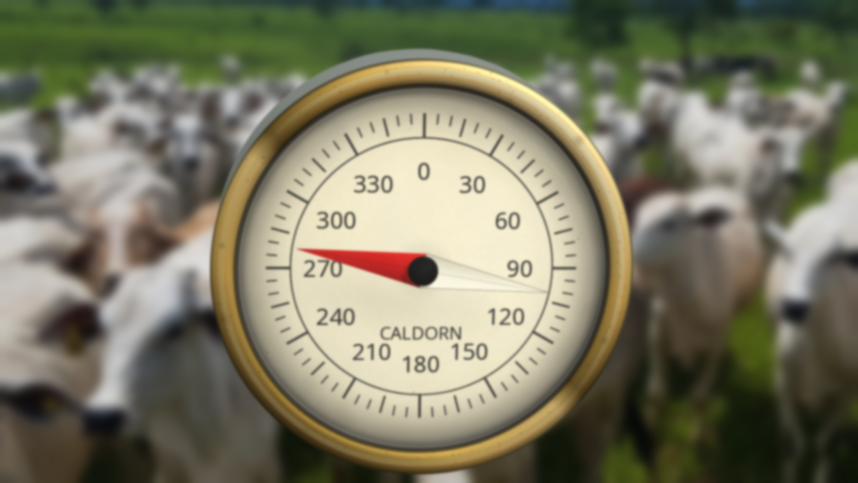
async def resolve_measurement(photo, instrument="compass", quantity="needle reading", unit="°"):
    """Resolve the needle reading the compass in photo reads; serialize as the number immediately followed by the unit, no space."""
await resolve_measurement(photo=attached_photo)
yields 280°
